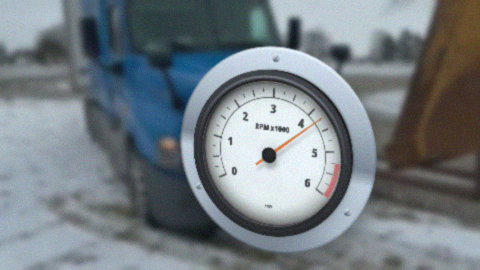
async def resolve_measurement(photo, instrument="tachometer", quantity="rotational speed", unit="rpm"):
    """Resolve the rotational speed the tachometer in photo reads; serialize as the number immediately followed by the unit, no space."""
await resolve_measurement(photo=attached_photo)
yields 4250rpm
